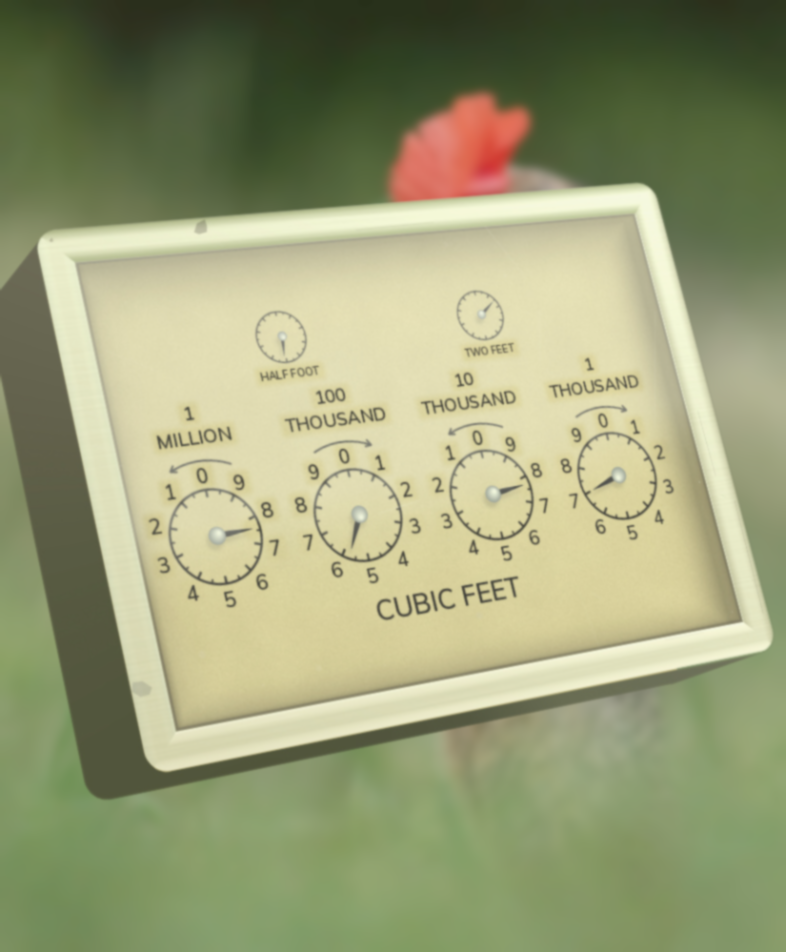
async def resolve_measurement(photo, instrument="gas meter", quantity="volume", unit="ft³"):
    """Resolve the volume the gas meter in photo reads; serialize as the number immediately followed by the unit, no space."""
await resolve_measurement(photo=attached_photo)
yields 757700ft³
